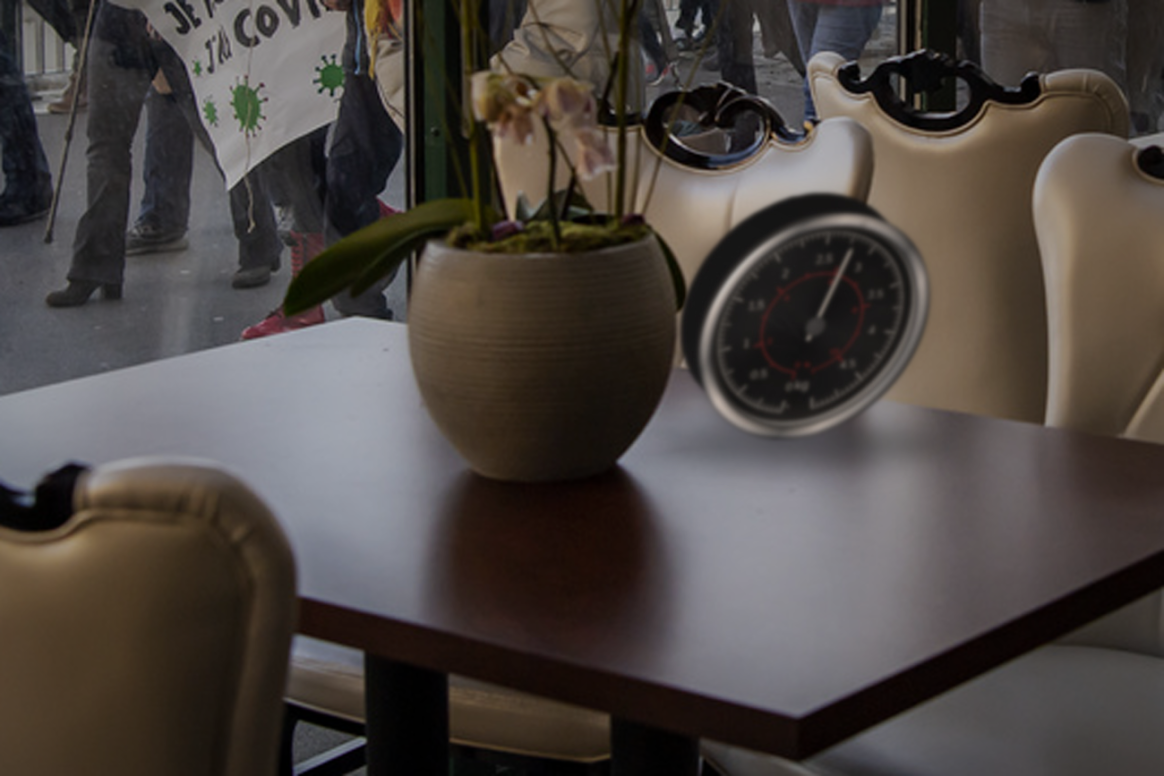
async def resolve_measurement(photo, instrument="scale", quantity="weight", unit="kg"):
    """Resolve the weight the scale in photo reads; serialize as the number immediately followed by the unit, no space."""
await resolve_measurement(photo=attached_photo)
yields 2.75kg
